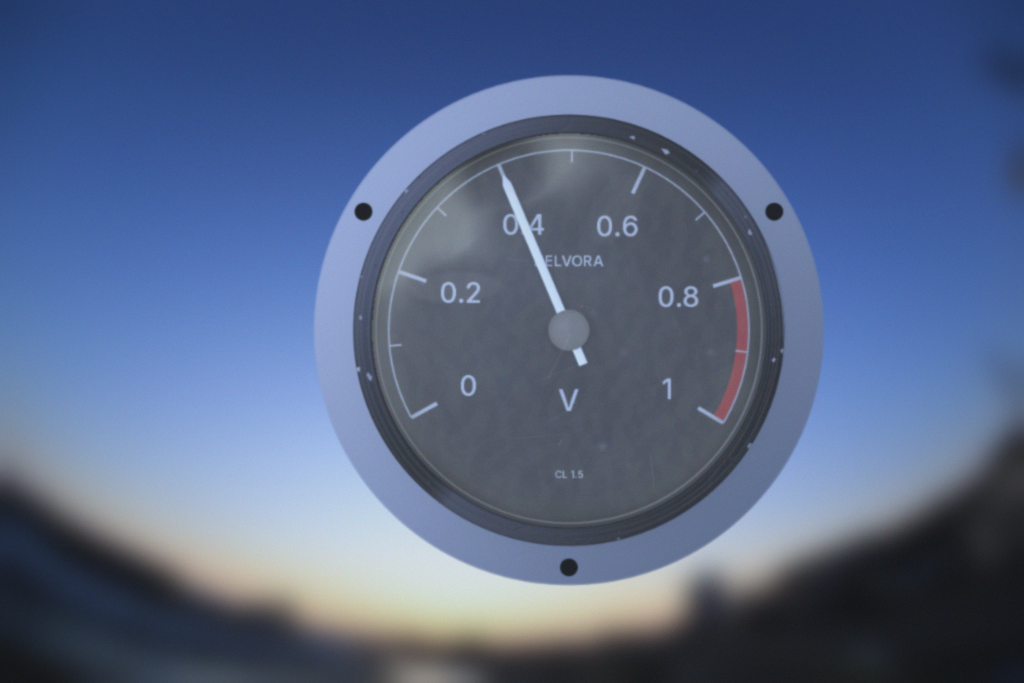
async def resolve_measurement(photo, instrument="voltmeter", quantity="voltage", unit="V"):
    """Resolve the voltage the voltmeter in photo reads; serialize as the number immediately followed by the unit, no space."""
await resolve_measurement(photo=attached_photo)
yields 0.4V
